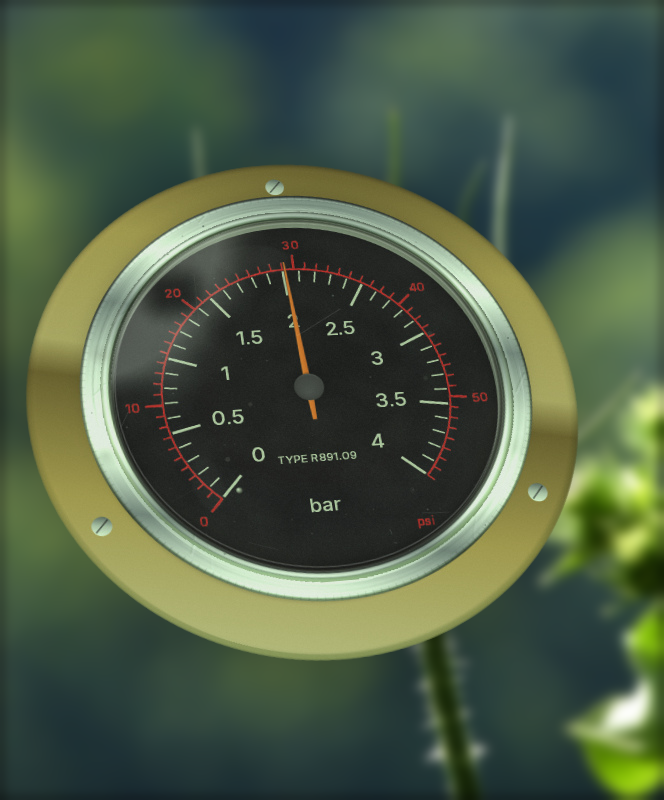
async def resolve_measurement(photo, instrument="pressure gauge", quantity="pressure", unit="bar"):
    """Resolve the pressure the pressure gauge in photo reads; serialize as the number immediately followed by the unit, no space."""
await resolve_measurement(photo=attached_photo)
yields 2bar
